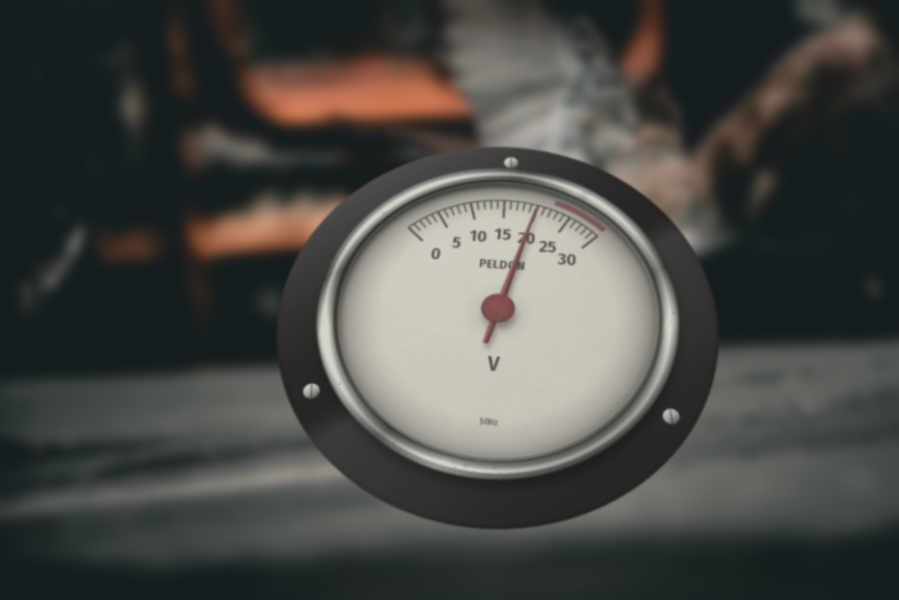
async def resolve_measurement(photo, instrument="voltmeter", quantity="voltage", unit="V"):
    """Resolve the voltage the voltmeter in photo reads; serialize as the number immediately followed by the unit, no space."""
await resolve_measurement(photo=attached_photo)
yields 20V
